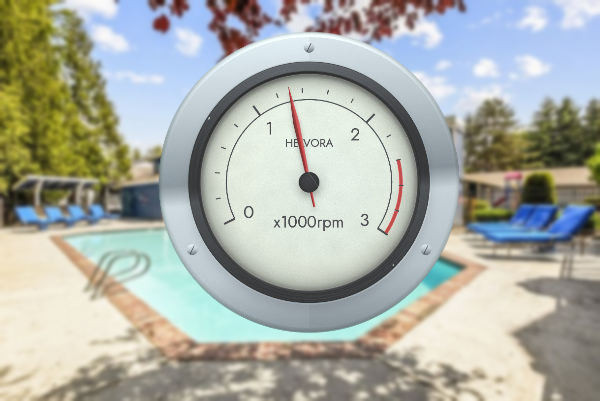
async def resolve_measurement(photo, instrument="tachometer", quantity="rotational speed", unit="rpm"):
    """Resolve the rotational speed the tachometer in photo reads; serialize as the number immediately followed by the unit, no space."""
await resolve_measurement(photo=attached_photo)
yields 1300rpm
